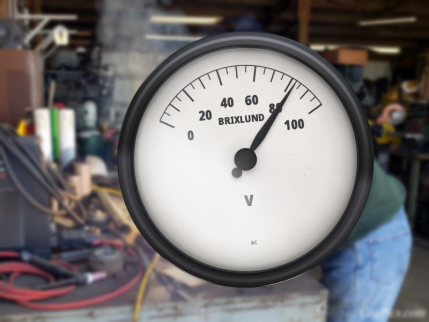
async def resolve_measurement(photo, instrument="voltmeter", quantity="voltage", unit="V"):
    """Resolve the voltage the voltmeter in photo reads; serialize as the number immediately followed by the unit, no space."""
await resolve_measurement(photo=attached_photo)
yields 82.5V
